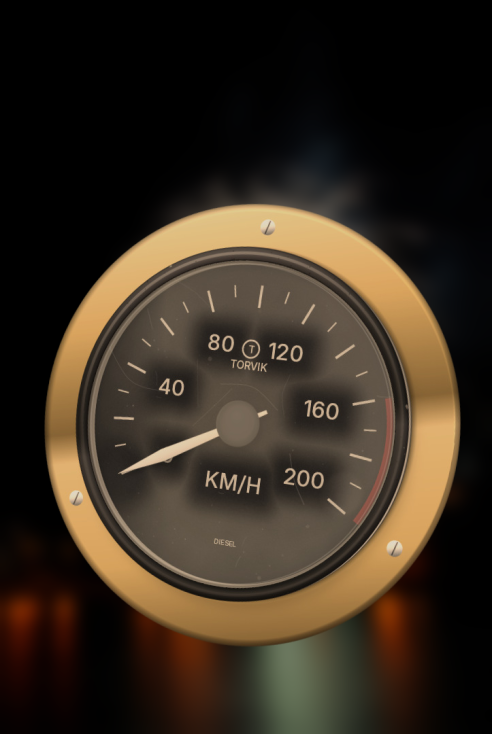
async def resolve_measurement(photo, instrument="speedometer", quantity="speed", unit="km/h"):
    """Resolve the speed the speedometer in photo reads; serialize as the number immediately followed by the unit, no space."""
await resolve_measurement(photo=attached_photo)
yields 0km/h
